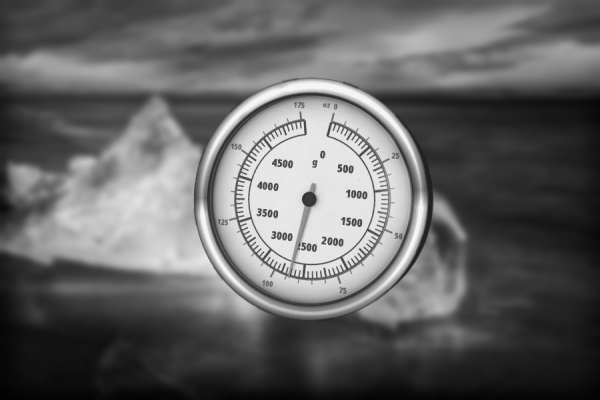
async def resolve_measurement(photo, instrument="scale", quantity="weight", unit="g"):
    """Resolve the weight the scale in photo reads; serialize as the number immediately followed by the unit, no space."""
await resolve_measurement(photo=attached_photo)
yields 2650g
